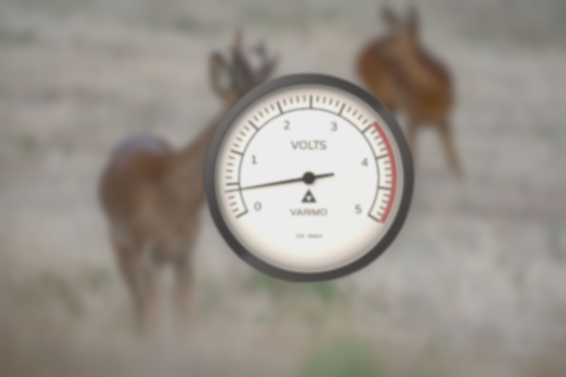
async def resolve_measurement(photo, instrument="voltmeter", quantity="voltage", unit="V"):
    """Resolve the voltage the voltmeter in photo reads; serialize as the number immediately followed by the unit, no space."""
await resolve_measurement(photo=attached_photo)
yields 0.4V
